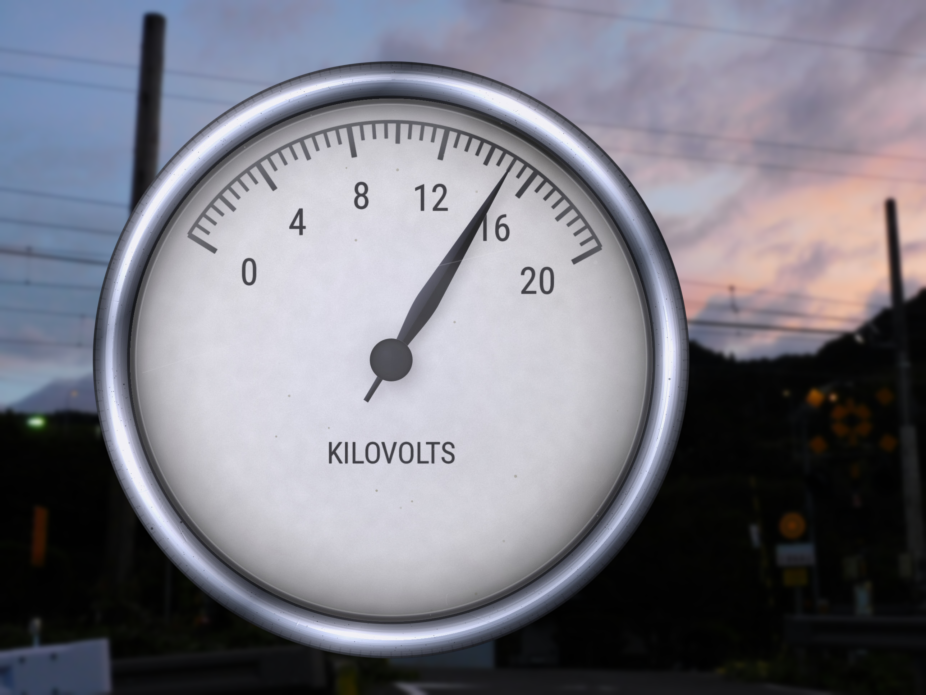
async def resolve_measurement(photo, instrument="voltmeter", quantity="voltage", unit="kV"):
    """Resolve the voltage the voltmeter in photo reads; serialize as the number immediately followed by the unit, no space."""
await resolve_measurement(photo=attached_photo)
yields 15kV
